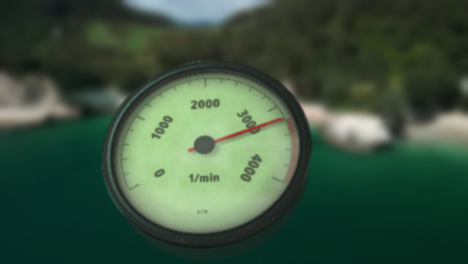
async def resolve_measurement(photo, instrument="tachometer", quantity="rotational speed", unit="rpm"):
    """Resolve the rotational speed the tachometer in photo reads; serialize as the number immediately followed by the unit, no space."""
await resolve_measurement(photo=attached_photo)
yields 3200rpm
